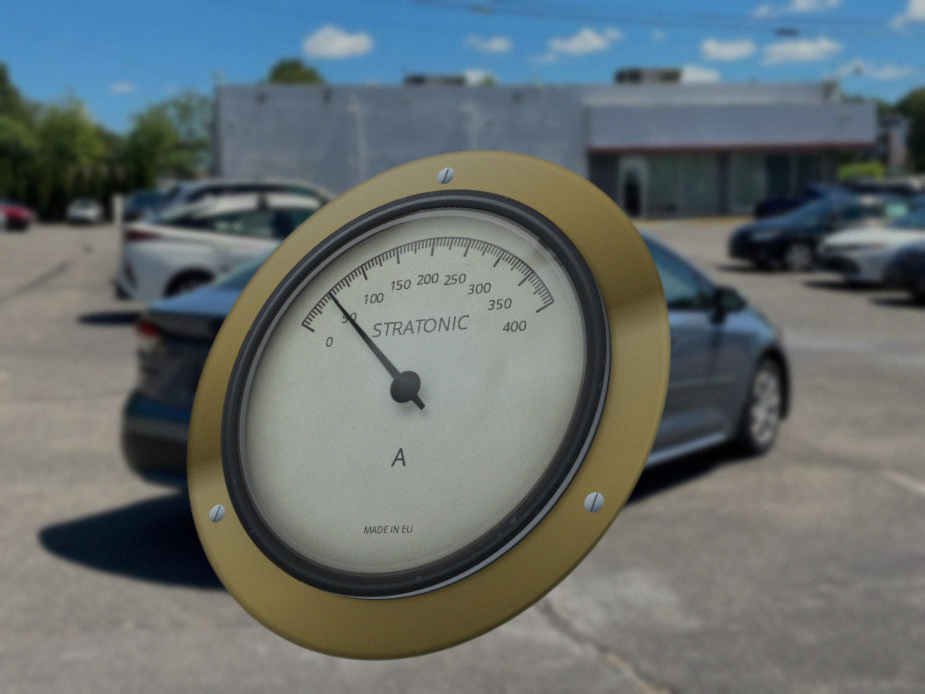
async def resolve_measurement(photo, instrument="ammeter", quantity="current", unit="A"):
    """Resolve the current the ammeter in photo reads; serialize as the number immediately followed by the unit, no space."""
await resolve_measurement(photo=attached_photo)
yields 50A
